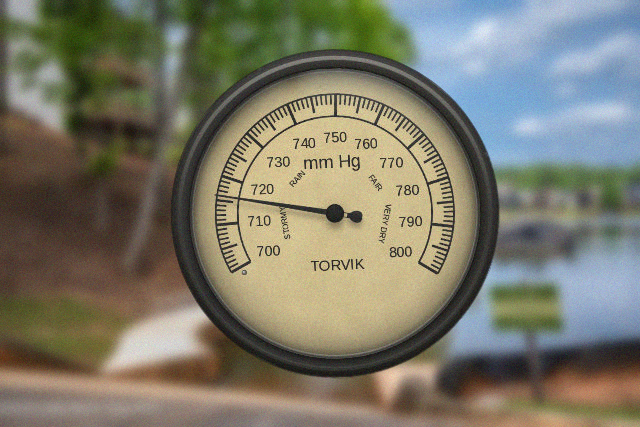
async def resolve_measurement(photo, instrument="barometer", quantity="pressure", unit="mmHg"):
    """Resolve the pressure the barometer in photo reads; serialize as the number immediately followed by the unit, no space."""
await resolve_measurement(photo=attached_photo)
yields 716mmHg
